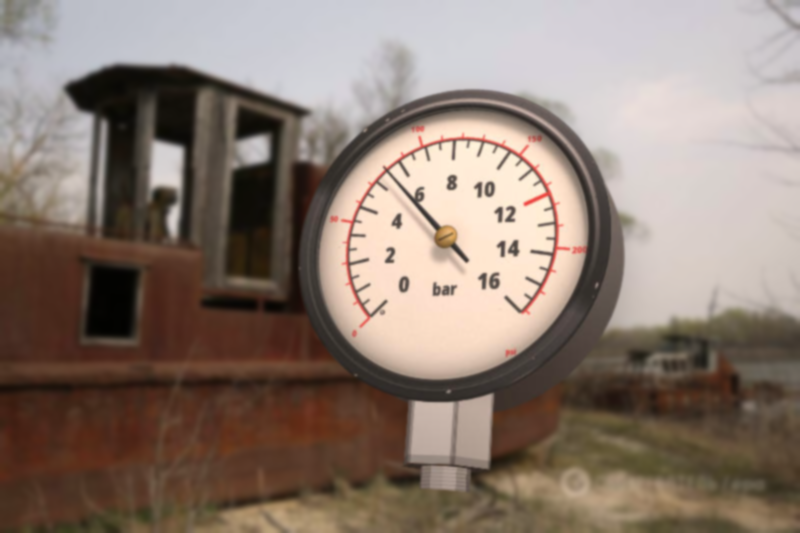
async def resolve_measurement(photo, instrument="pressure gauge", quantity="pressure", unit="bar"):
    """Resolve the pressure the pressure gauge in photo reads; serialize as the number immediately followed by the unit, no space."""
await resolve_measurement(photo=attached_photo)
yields 5.5bar
